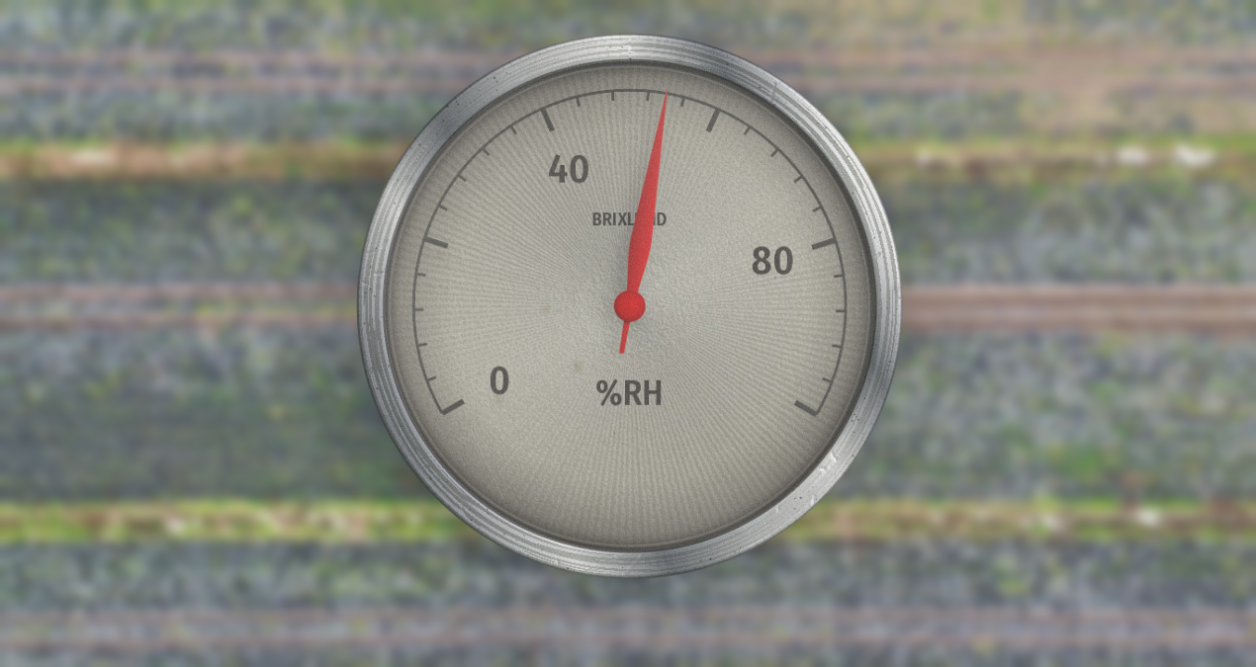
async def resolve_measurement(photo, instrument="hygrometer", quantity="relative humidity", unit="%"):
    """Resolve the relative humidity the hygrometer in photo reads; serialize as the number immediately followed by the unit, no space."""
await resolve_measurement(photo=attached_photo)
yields 54%
